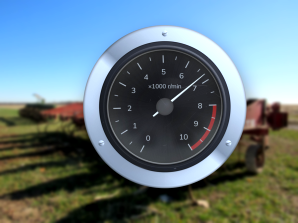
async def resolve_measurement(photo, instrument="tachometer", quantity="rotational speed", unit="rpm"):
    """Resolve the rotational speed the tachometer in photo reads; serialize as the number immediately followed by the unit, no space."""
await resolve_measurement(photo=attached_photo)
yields 6750rpm
